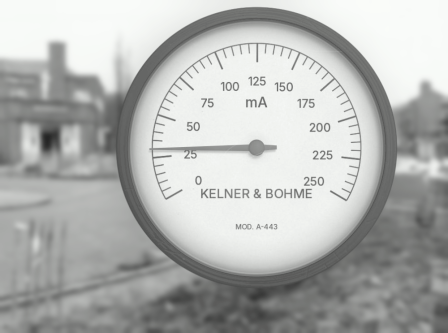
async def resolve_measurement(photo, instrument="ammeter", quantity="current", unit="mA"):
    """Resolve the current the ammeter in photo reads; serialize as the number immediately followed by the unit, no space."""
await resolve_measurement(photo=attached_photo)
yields 30mA
